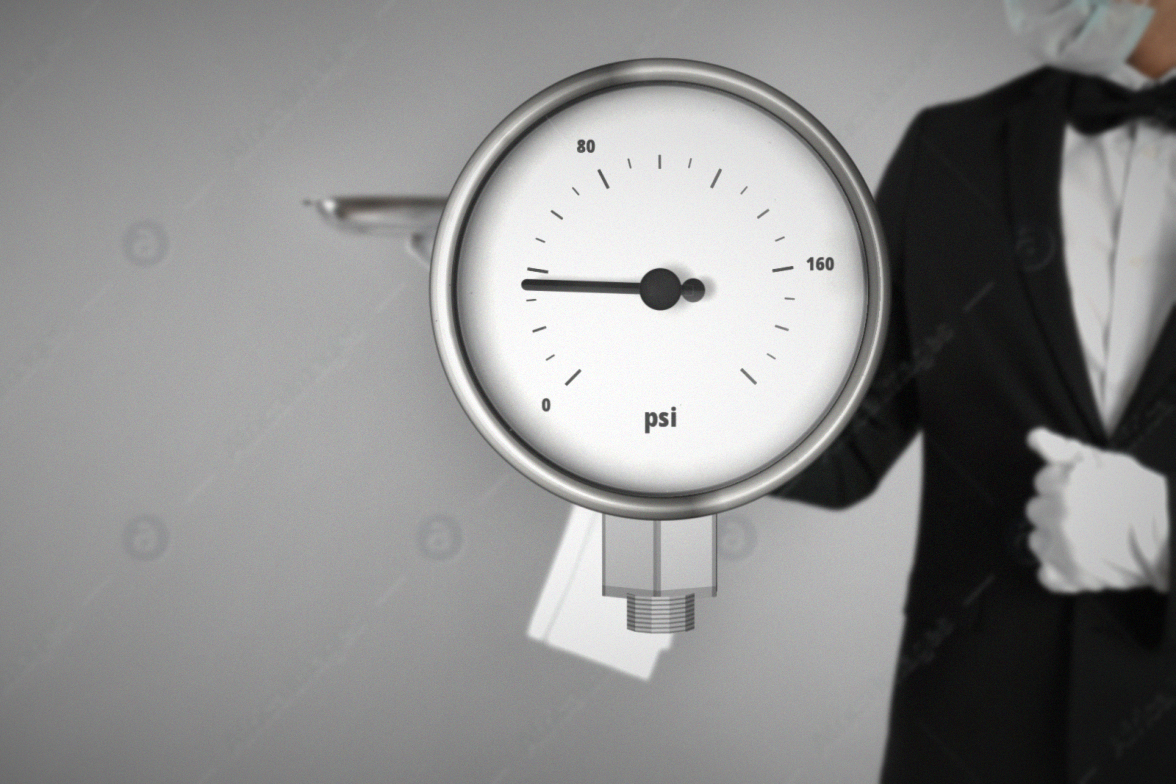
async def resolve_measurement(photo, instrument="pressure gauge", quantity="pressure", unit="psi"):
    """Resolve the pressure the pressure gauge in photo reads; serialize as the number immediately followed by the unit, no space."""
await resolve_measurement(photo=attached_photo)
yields 35psi
